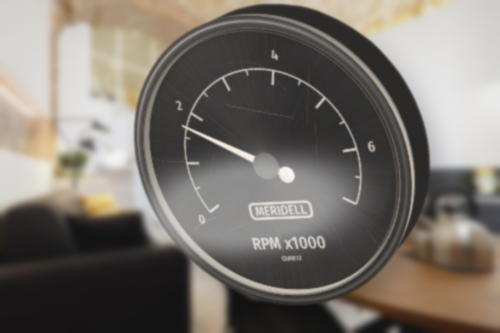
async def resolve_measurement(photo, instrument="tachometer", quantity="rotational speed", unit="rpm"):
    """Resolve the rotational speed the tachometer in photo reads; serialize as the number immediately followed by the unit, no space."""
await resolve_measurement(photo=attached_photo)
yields 1750rpm
